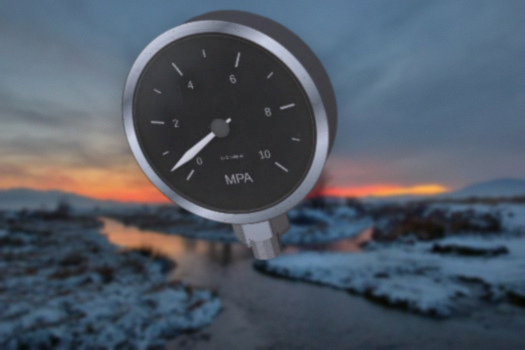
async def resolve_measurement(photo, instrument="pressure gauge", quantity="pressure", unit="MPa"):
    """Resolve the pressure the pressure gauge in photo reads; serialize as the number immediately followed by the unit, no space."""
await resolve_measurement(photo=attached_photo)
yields 0.5MPa
